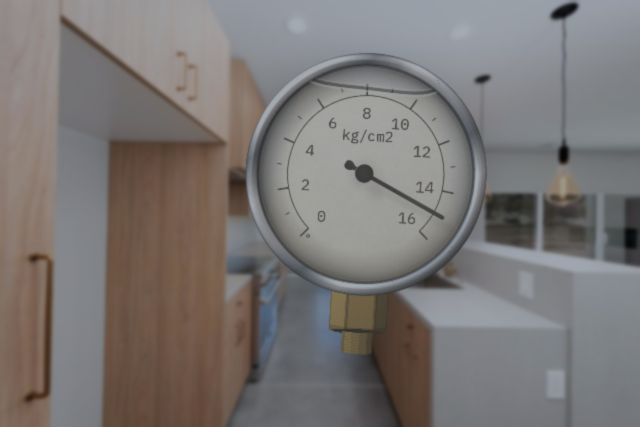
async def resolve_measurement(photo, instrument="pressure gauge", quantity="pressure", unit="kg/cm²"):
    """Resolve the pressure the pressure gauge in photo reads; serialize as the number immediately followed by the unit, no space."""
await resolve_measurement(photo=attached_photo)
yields 15kg/cm²
